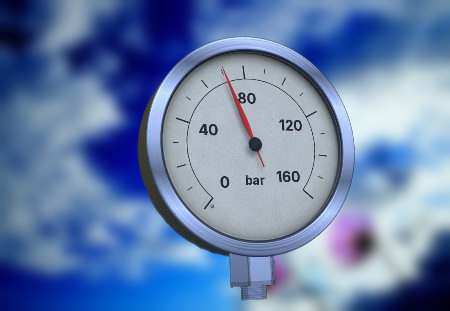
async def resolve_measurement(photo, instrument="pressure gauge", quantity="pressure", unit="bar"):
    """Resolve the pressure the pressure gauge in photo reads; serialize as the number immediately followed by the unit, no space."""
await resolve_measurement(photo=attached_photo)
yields 70bar
